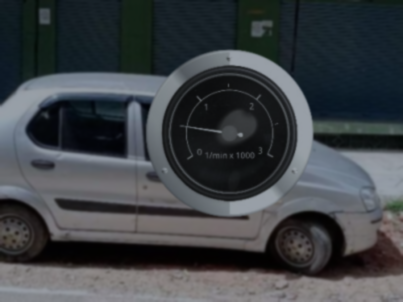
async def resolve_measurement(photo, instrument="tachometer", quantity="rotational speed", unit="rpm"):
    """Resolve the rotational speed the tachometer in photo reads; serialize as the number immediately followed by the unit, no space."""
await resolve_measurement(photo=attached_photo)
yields 500rpm
